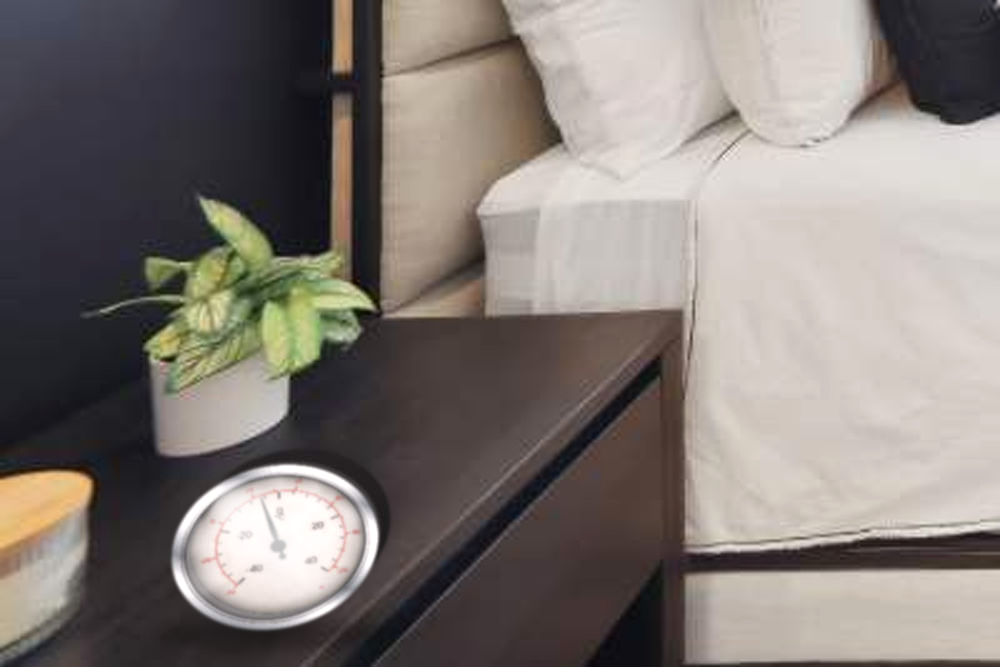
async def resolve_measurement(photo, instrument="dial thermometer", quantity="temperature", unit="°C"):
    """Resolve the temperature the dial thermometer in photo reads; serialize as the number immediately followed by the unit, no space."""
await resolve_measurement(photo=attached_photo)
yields -4°C
